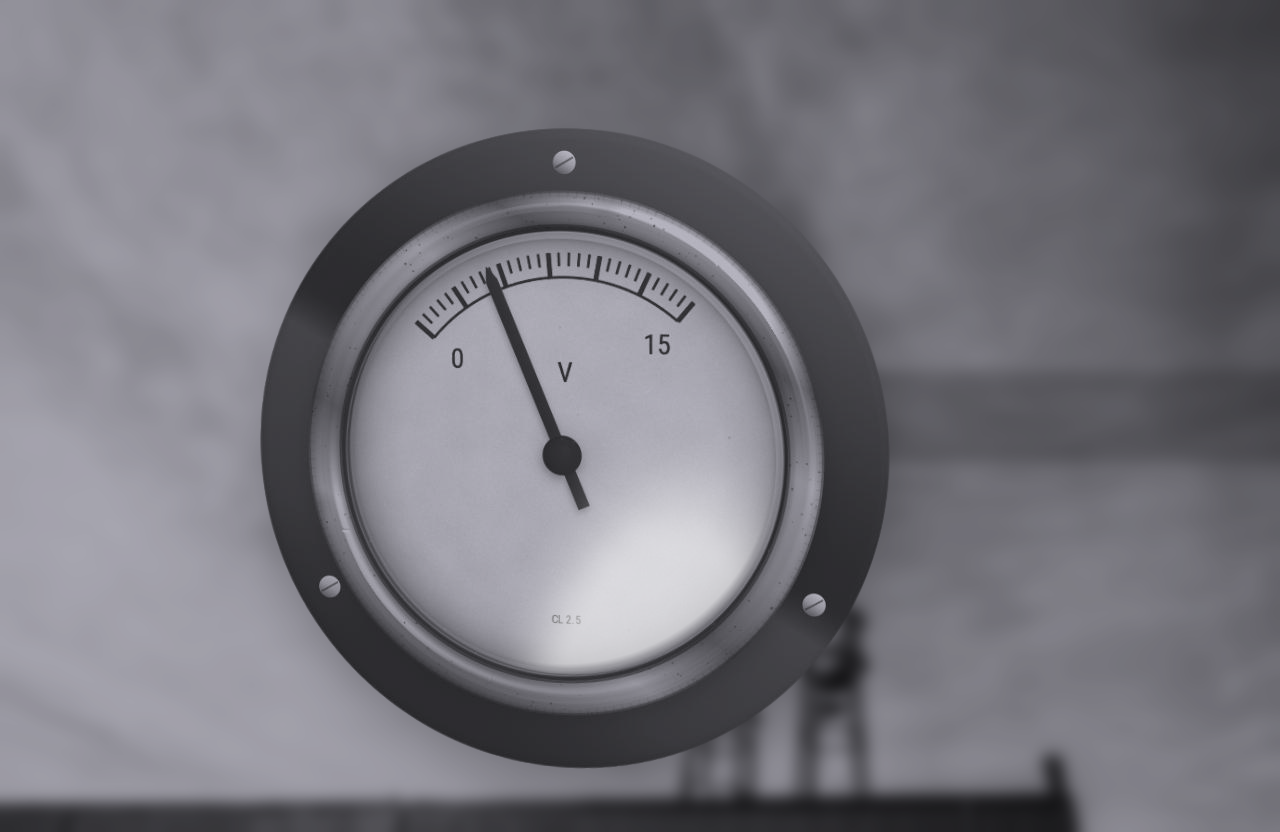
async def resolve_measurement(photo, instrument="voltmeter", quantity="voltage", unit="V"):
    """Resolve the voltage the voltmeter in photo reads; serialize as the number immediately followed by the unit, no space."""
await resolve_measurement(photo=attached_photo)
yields 4.5V
